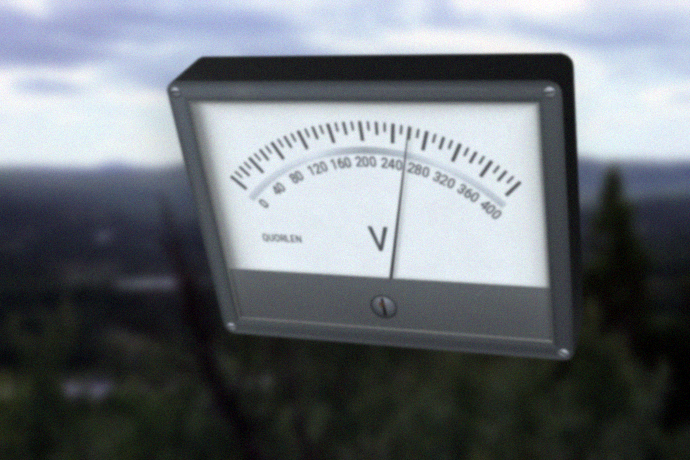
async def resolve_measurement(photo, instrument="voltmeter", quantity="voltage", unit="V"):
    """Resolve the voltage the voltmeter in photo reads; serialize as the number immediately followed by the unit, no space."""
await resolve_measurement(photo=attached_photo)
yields 260V
